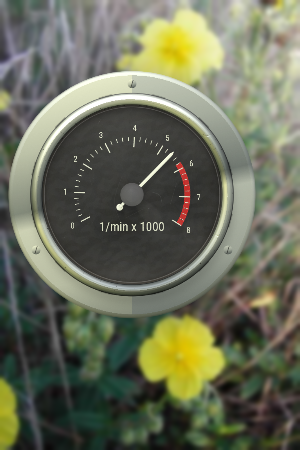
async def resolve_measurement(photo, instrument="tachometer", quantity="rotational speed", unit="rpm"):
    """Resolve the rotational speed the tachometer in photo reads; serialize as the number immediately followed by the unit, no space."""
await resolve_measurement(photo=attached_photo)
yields 5400rpm
